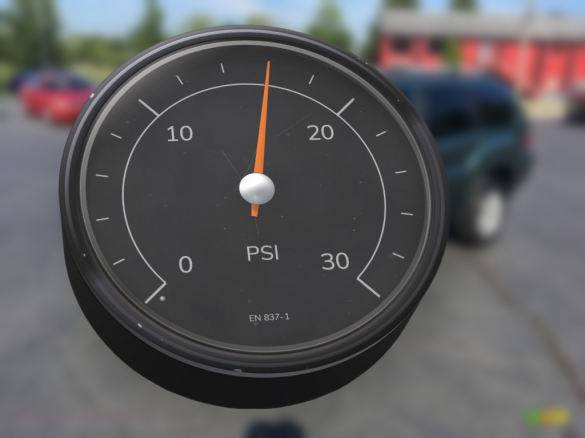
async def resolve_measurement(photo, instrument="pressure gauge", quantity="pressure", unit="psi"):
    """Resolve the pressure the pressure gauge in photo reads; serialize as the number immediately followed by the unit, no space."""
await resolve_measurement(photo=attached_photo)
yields 16psi
